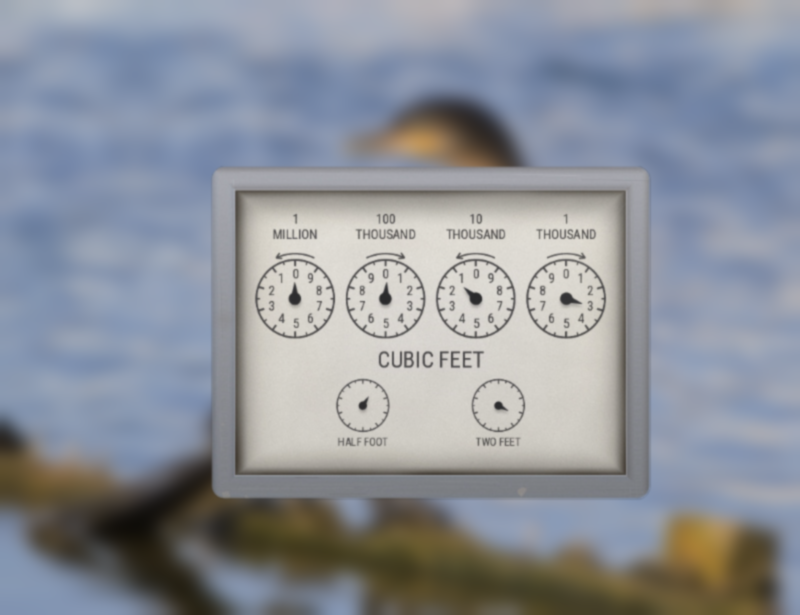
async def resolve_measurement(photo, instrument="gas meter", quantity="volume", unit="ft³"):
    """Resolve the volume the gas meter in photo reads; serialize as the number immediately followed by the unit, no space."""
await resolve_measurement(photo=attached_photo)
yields 1300ft³
